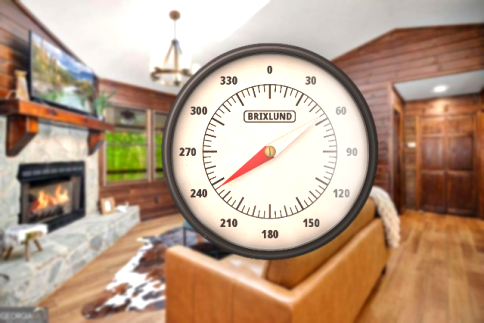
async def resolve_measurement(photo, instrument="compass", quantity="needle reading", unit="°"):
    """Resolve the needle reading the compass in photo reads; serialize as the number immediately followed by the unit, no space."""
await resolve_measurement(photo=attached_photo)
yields 235°
